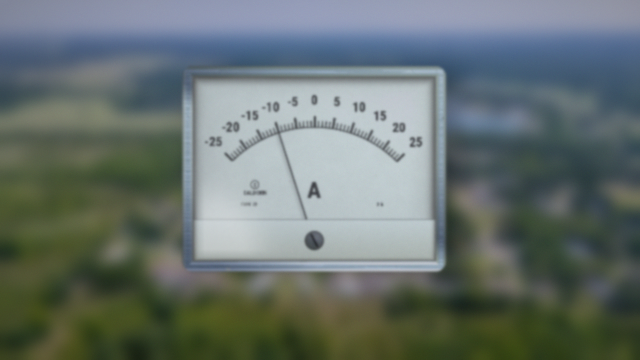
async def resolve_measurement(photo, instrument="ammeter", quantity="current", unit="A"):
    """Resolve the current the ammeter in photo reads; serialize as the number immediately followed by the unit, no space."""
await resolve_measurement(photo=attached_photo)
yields -10A
